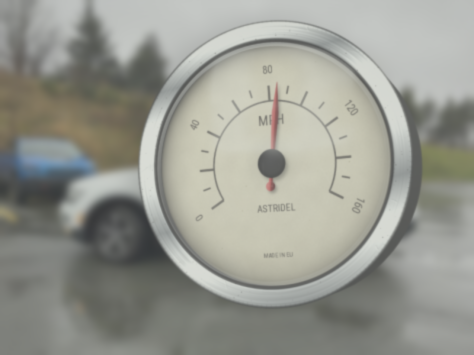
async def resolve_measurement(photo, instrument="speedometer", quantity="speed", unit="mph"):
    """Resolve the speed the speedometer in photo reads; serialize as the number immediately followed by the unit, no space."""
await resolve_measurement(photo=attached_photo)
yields 85mph
